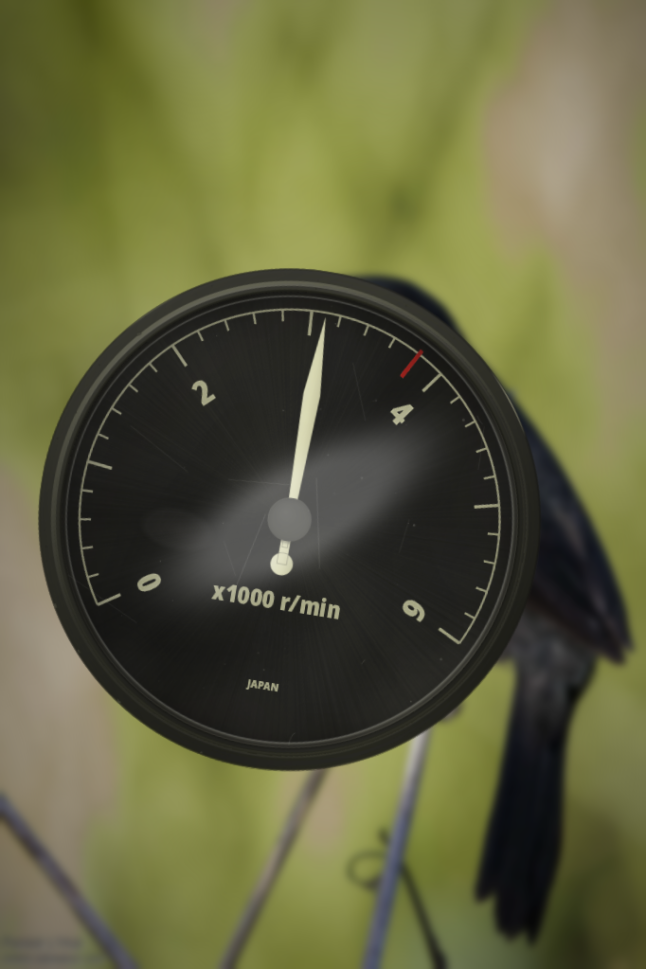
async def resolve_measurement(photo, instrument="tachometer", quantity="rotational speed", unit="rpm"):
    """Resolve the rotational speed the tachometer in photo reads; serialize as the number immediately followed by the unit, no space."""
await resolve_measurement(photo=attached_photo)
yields 3100rpm
